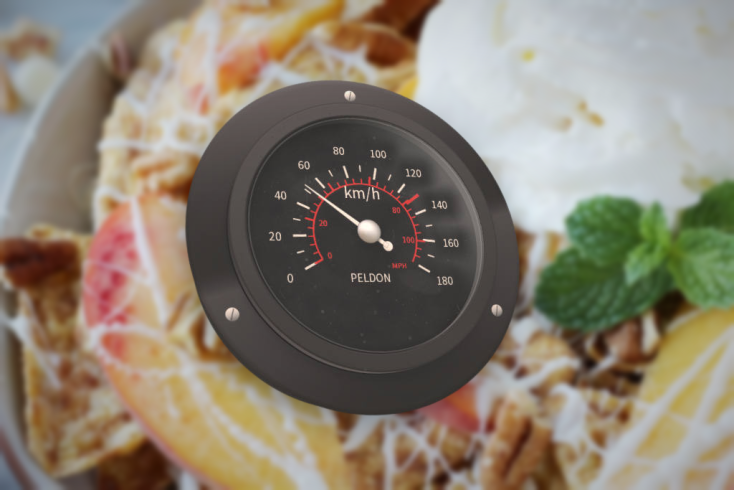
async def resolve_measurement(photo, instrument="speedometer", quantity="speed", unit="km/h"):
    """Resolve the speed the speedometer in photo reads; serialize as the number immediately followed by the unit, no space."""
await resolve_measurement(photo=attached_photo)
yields 50km/h
